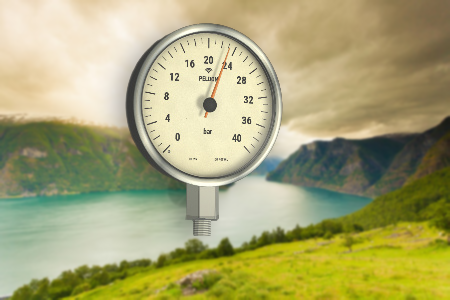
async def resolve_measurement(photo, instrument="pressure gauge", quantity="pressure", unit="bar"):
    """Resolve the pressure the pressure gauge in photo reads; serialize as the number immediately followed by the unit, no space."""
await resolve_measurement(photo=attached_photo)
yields 23bar
